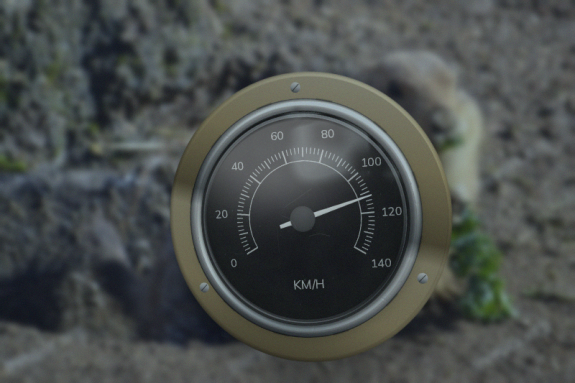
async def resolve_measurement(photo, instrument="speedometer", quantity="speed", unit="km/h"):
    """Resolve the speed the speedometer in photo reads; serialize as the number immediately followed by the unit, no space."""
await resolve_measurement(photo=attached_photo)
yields 112km/h
